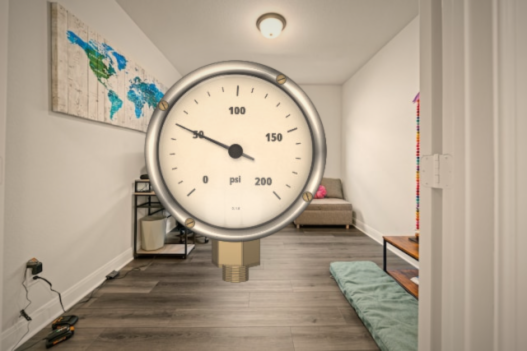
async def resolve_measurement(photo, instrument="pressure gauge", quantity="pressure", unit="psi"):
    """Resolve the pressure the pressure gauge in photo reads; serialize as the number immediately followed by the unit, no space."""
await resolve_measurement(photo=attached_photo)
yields 50psi
